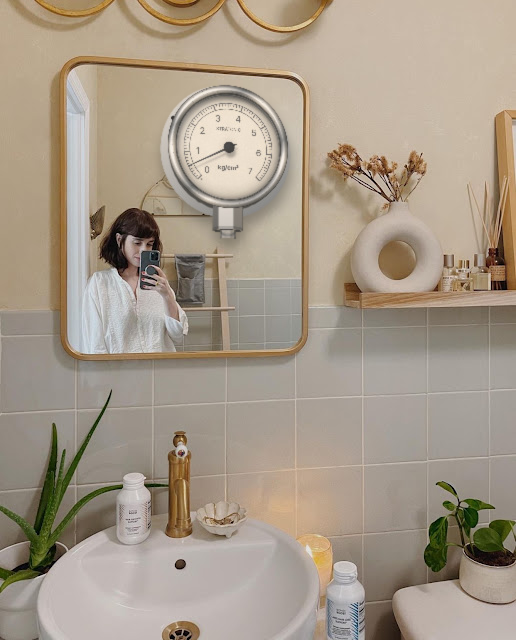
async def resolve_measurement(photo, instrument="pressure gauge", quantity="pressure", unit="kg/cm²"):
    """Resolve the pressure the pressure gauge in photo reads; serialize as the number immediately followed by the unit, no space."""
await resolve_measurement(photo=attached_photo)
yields 0.5kg/cm²
